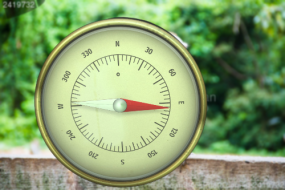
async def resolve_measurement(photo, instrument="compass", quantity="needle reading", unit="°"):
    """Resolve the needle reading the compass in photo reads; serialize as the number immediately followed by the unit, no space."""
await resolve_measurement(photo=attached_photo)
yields 95°
